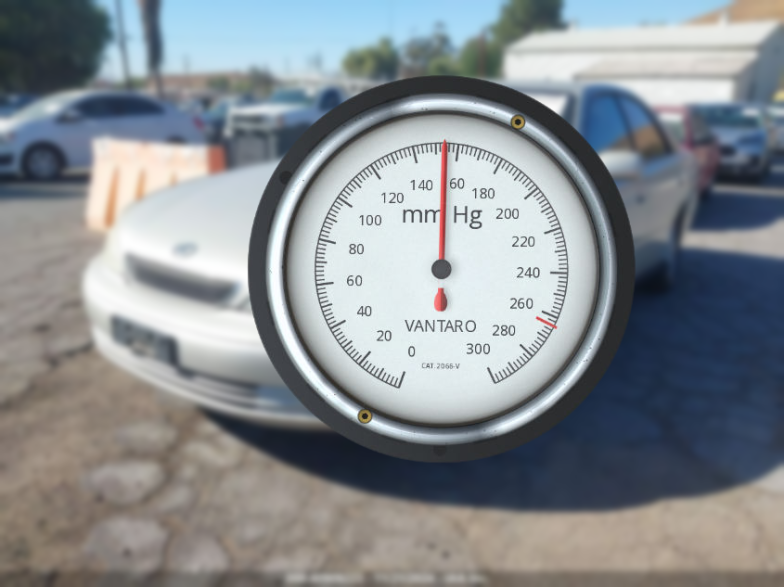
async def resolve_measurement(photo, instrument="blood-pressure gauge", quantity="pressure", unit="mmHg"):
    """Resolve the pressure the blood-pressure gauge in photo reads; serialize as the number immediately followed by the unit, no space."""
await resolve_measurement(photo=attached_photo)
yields 154mmHg
